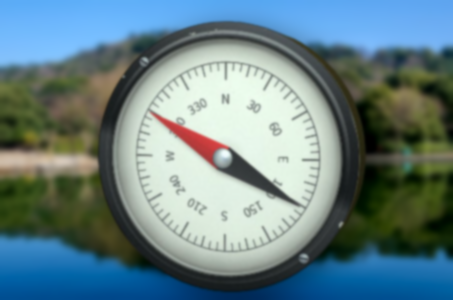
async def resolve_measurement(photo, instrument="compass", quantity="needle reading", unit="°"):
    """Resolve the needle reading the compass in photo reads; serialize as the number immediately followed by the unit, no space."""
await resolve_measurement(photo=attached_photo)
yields 300°
